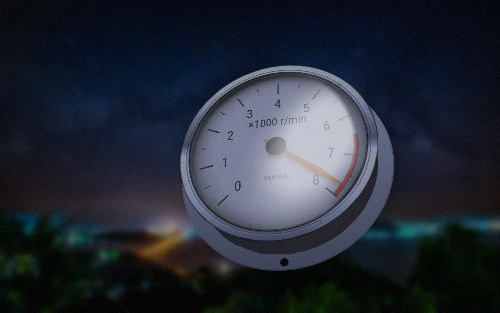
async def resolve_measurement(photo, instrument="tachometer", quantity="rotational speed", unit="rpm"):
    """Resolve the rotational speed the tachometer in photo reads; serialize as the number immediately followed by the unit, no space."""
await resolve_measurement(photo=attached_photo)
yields 7750rpm
